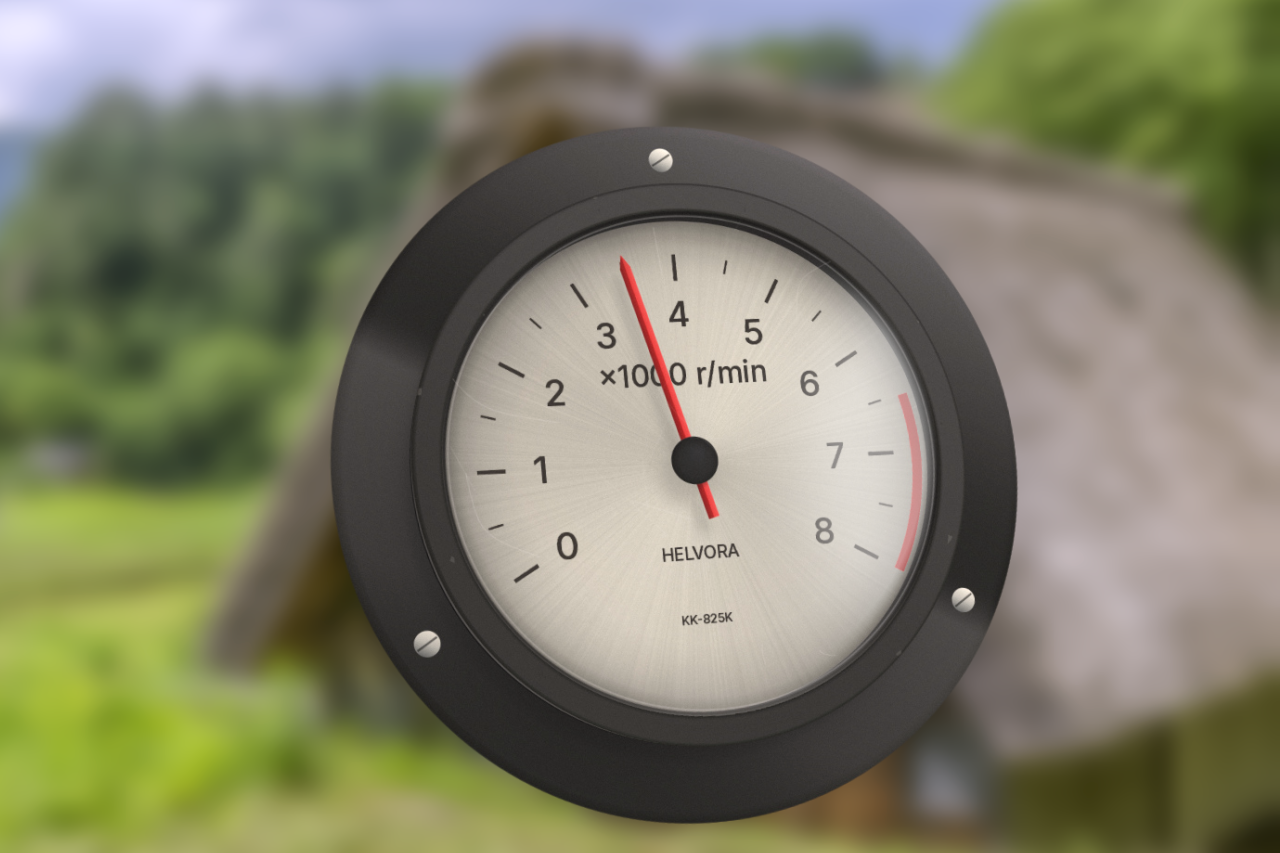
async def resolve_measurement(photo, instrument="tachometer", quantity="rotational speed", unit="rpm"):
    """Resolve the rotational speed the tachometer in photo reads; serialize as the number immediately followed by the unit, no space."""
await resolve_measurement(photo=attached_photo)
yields 3500rpm
